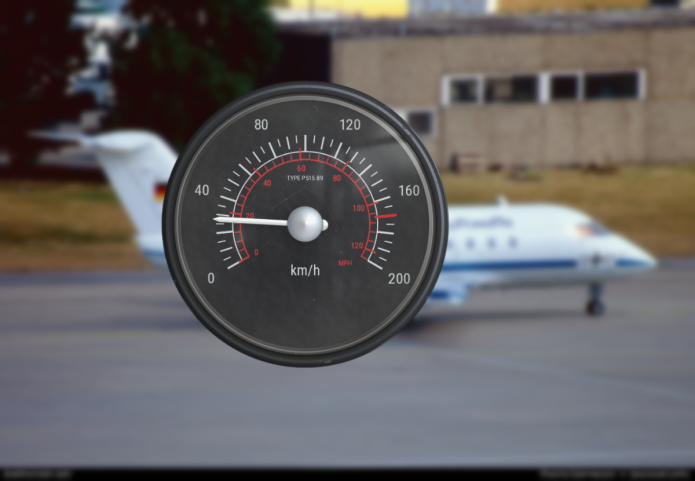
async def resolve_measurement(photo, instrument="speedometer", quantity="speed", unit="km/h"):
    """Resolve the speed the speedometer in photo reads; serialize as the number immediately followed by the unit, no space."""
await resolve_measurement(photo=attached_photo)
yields 27.5km/h
